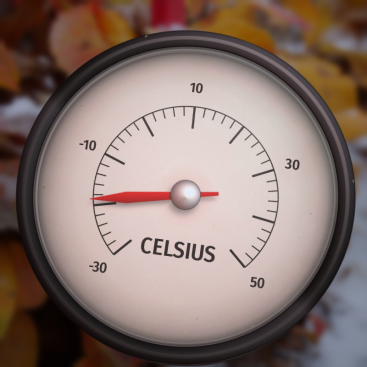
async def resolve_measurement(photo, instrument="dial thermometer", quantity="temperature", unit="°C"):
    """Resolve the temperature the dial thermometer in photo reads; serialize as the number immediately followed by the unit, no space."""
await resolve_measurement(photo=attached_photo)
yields -19°C
